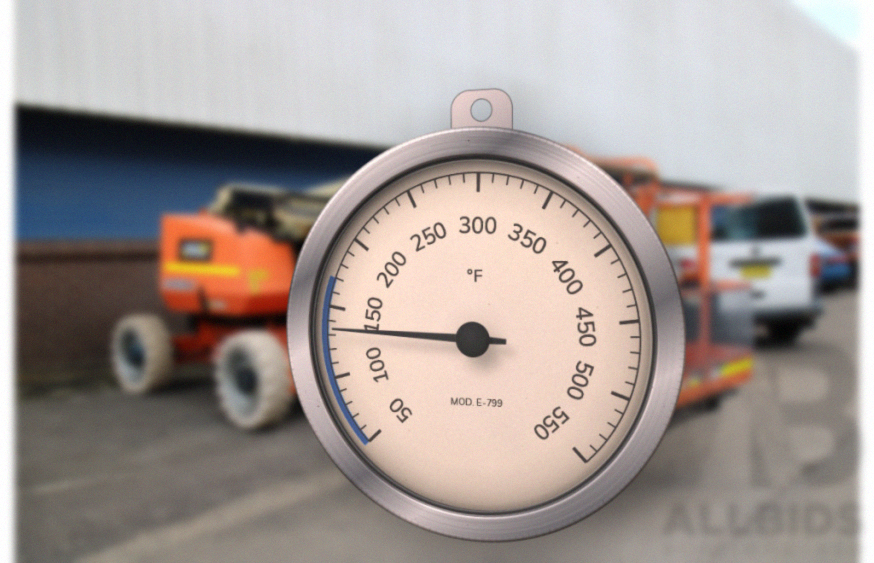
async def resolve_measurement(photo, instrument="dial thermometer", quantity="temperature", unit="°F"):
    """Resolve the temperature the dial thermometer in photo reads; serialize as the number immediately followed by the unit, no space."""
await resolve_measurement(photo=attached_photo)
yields 135°F
